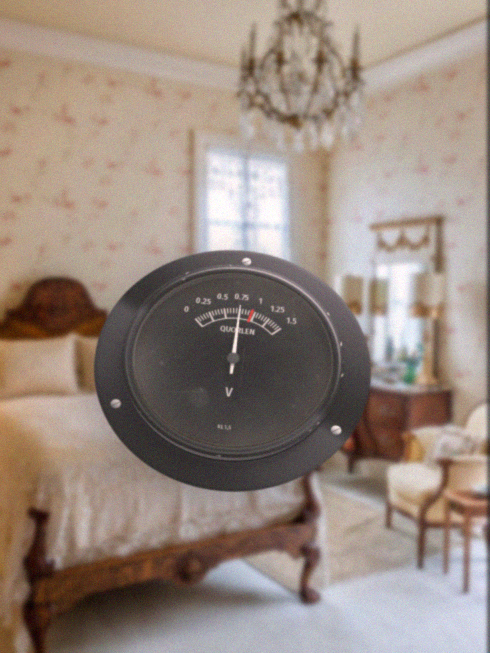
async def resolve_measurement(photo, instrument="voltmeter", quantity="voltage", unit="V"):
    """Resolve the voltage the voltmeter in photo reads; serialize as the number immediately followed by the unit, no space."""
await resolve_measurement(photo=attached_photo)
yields 0.75V
